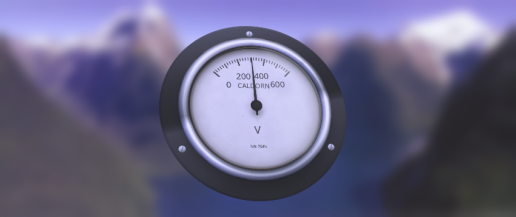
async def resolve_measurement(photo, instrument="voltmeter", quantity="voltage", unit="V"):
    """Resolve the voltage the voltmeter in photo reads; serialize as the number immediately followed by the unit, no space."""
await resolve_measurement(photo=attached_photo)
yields 300V
